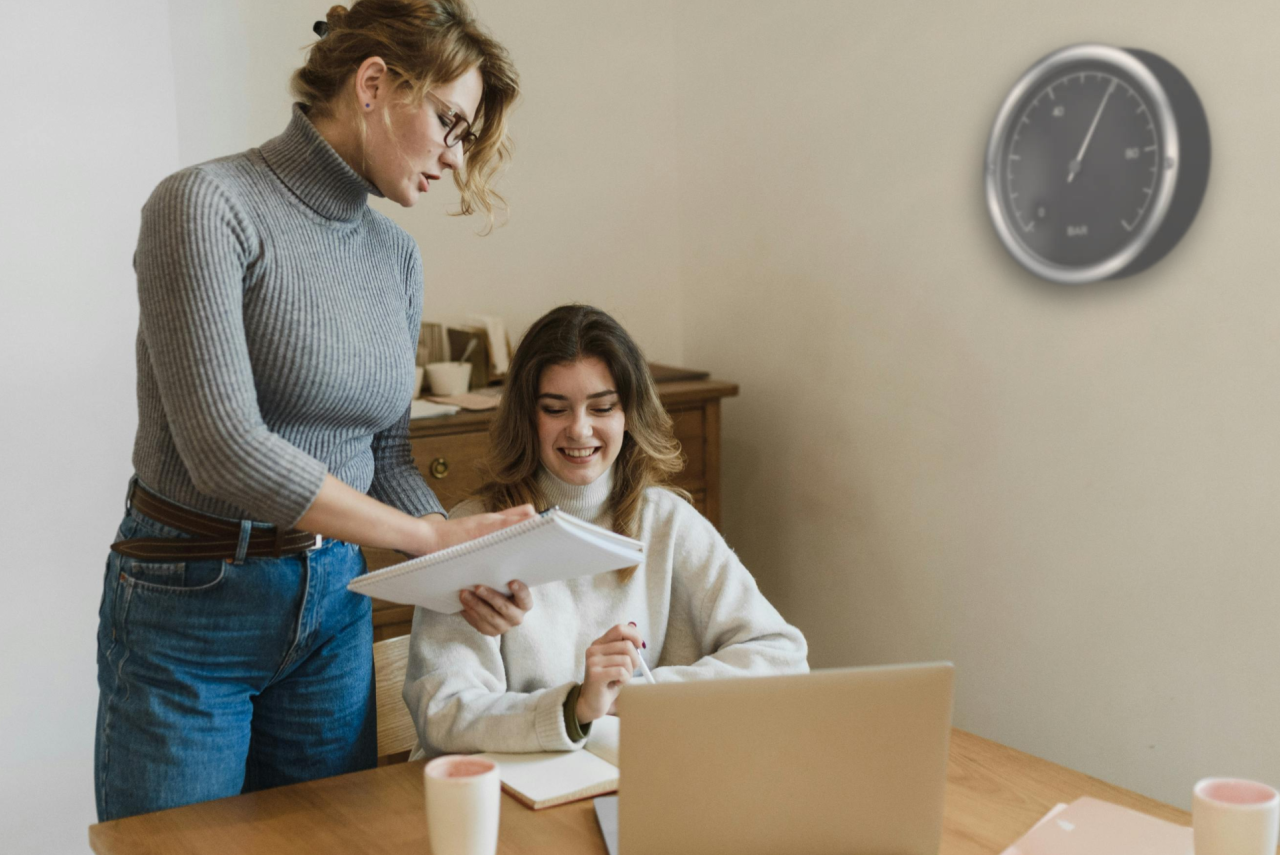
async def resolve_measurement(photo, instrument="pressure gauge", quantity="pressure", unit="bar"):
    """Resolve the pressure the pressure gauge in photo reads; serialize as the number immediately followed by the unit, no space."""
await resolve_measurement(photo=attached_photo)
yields 60bar
